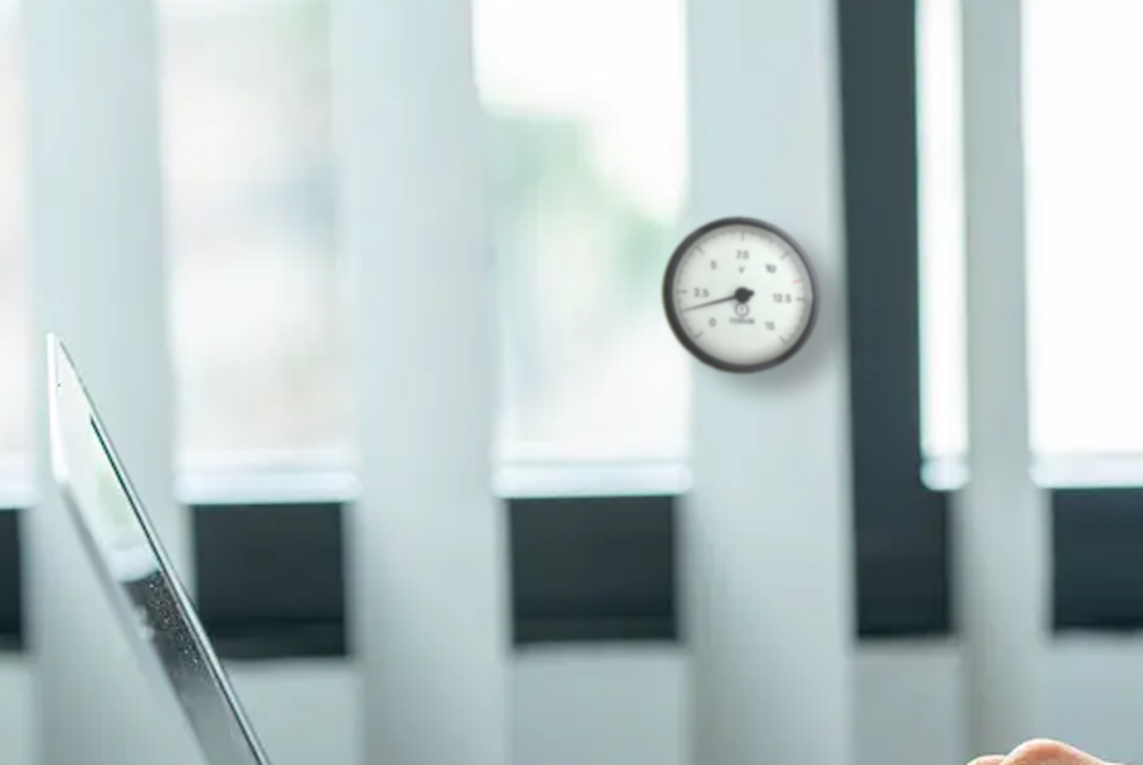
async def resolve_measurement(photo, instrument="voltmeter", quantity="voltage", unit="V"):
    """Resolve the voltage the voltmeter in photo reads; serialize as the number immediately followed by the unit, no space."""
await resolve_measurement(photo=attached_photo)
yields 1.5V
